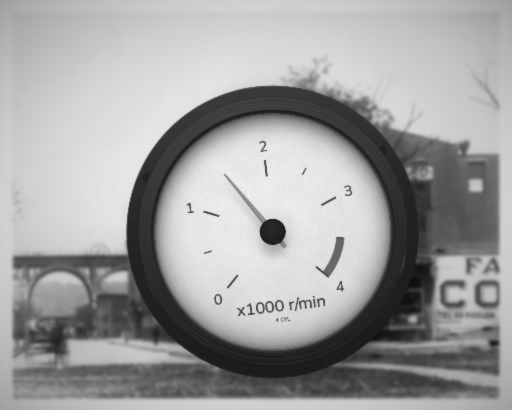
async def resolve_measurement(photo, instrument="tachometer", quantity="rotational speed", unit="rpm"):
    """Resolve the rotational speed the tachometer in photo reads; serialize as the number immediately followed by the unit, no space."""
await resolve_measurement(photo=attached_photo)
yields 1500rpm
